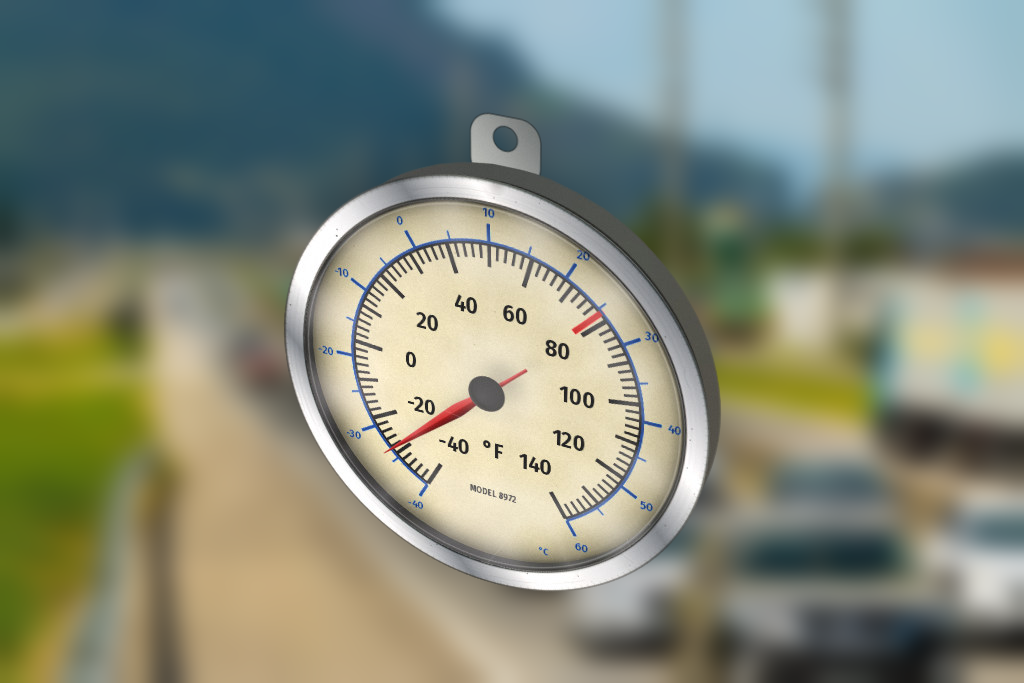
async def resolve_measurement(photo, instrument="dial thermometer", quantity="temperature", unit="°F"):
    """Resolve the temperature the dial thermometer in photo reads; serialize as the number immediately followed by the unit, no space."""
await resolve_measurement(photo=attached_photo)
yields -28°F
